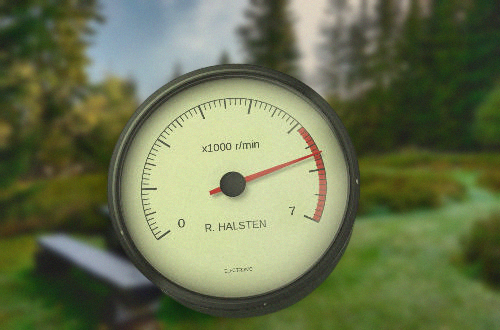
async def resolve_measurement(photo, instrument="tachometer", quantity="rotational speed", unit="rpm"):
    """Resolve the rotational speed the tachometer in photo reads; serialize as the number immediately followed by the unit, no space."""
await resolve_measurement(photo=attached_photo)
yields 5700rpm
